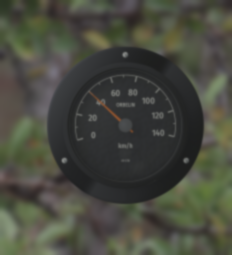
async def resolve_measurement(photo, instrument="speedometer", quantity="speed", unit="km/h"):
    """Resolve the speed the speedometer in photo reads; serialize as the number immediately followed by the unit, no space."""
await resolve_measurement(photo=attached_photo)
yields 40km/h
